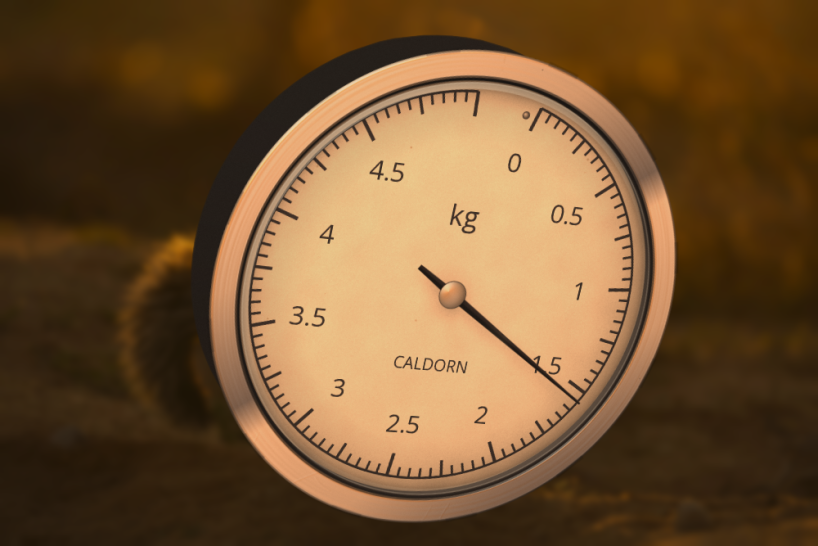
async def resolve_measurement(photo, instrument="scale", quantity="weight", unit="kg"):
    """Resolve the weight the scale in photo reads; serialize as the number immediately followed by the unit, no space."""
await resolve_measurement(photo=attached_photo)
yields 1.55kg
